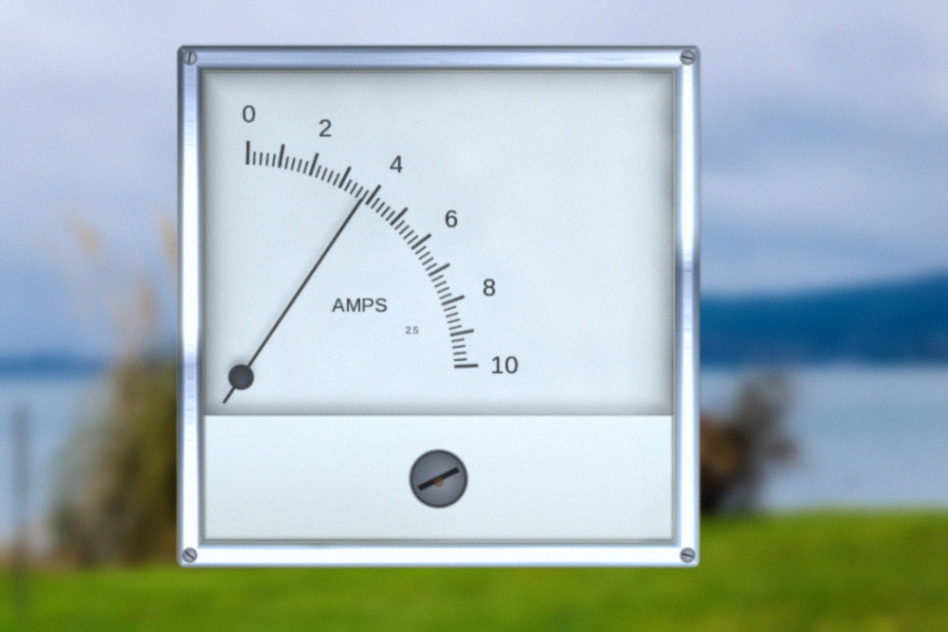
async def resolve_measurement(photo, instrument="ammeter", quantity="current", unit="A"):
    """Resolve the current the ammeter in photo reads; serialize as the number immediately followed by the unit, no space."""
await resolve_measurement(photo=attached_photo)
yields 3.8A
